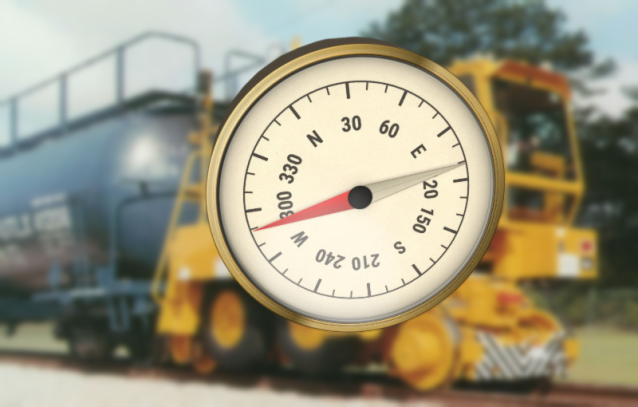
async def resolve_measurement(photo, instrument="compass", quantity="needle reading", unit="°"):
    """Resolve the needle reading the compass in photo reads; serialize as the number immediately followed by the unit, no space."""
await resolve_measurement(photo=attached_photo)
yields 290°
